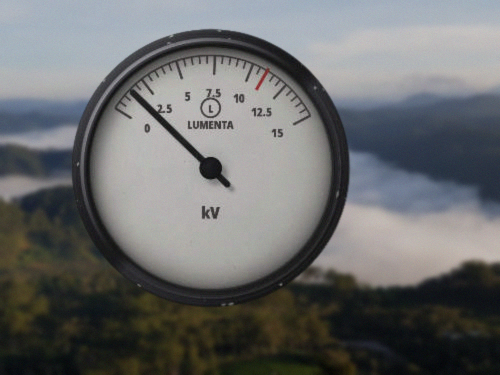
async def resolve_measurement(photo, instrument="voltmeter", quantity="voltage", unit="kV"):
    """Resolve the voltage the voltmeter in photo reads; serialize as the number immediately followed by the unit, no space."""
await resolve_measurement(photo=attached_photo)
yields 1.5kV
